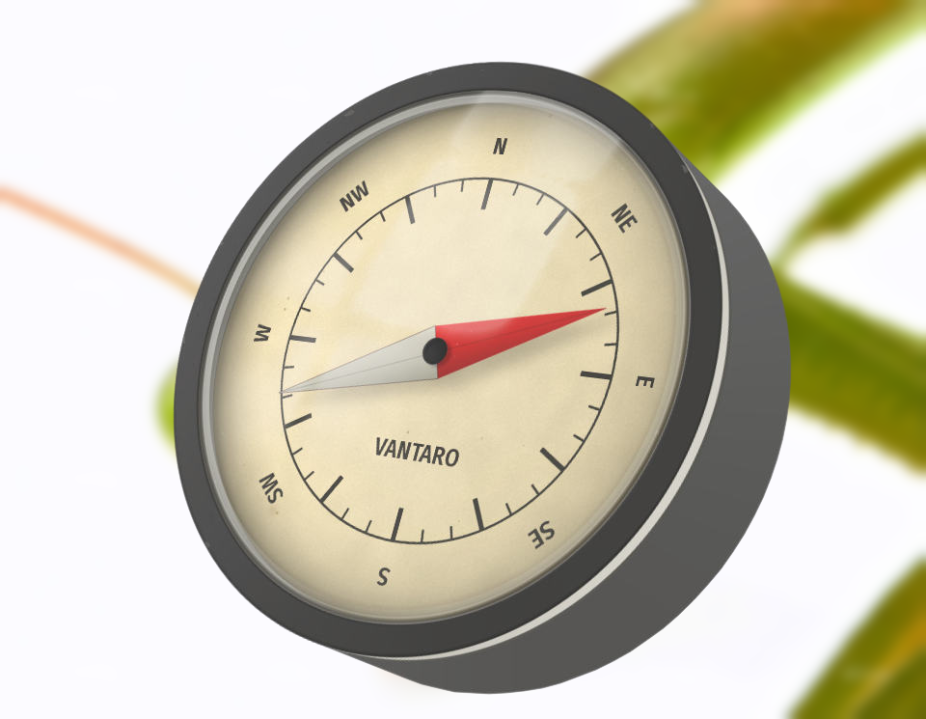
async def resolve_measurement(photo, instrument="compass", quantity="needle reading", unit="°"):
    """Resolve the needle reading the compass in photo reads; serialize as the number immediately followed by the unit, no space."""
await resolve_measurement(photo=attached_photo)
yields 70°
